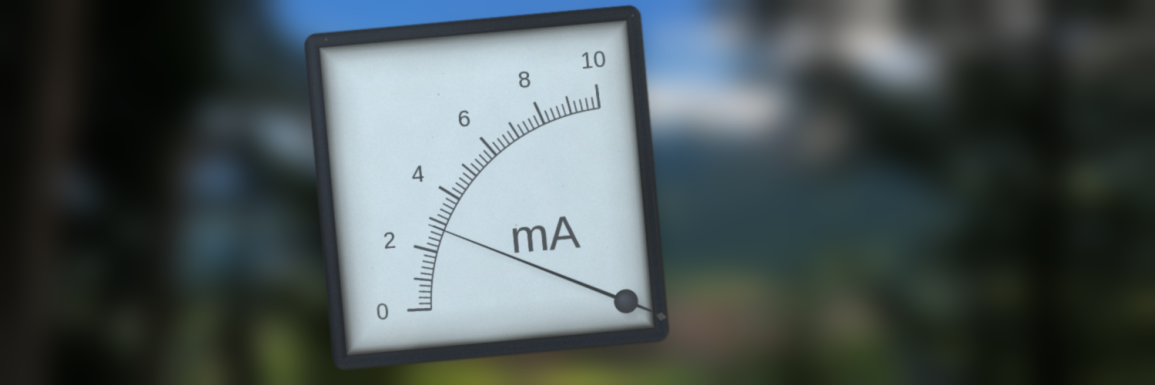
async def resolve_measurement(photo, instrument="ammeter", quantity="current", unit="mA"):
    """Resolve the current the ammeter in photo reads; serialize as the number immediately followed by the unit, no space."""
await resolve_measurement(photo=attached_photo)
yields 2.8mA
